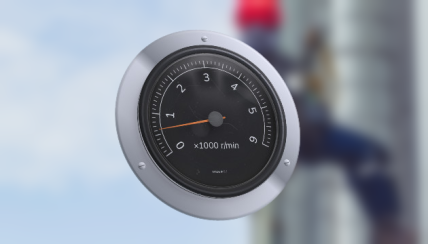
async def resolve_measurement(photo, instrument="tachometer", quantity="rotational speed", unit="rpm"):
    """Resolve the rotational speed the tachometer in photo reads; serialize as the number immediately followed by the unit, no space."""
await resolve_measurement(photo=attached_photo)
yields 600rpm
